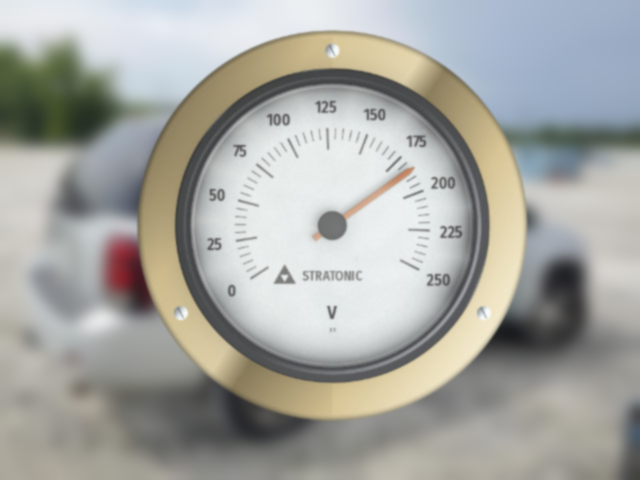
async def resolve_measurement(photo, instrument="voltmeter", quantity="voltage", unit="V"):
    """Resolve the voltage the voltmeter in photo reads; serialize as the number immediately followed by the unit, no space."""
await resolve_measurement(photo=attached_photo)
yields 185V
